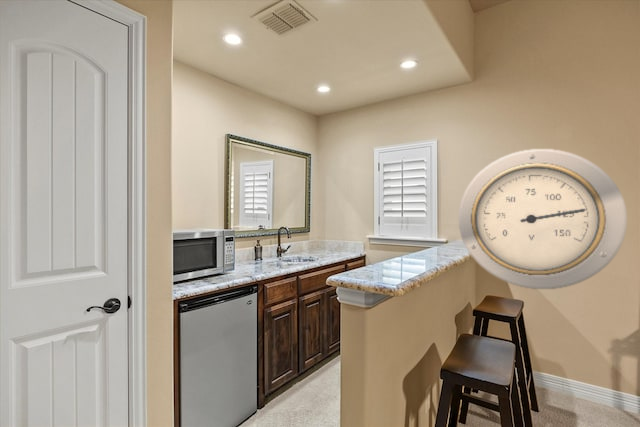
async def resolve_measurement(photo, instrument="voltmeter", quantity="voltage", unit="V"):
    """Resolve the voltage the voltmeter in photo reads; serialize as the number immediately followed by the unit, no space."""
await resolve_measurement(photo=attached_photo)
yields 125V
